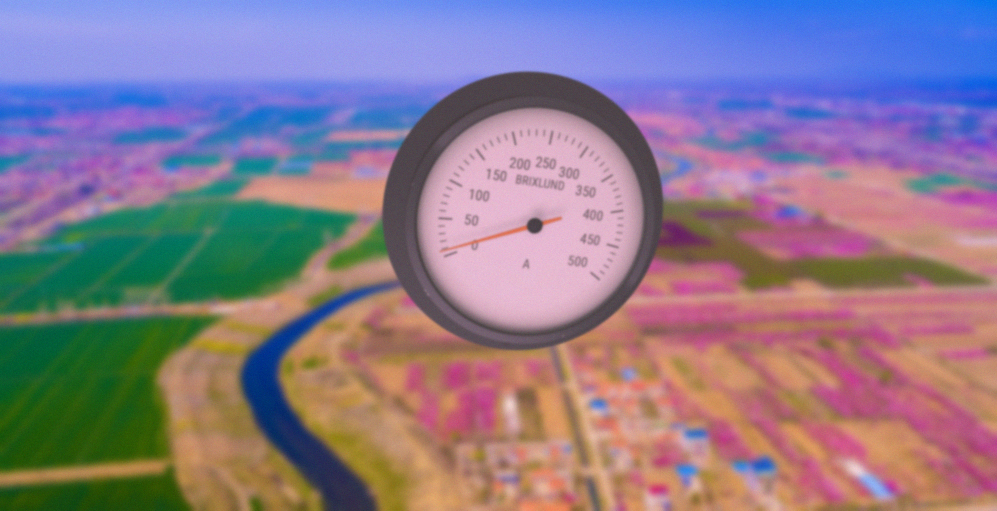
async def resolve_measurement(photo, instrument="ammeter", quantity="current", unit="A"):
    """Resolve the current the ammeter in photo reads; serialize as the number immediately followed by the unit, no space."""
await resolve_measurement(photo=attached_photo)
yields 10A
